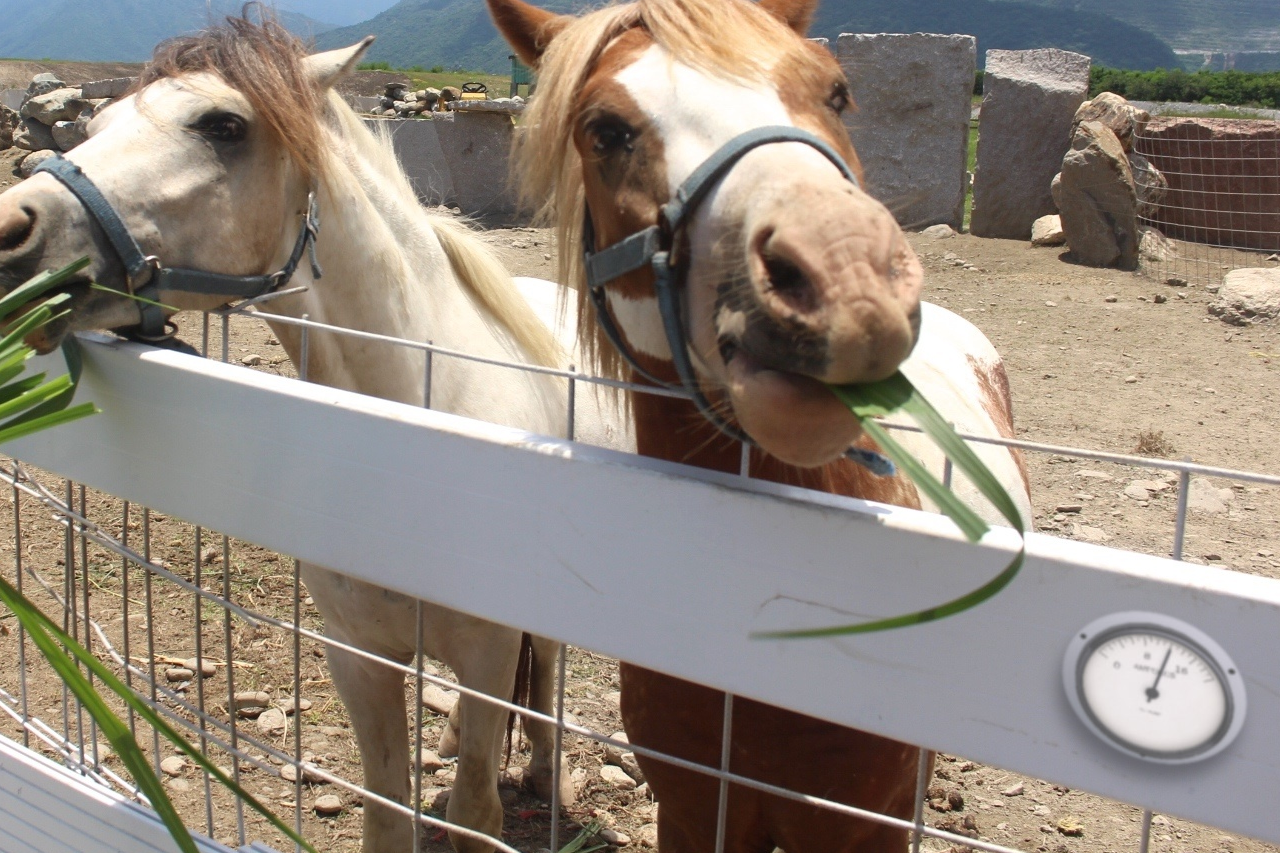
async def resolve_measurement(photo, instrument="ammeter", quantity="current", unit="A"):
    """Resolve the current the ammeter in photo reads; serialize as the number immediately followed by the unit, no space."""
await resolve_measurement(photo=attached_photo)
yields 12A
